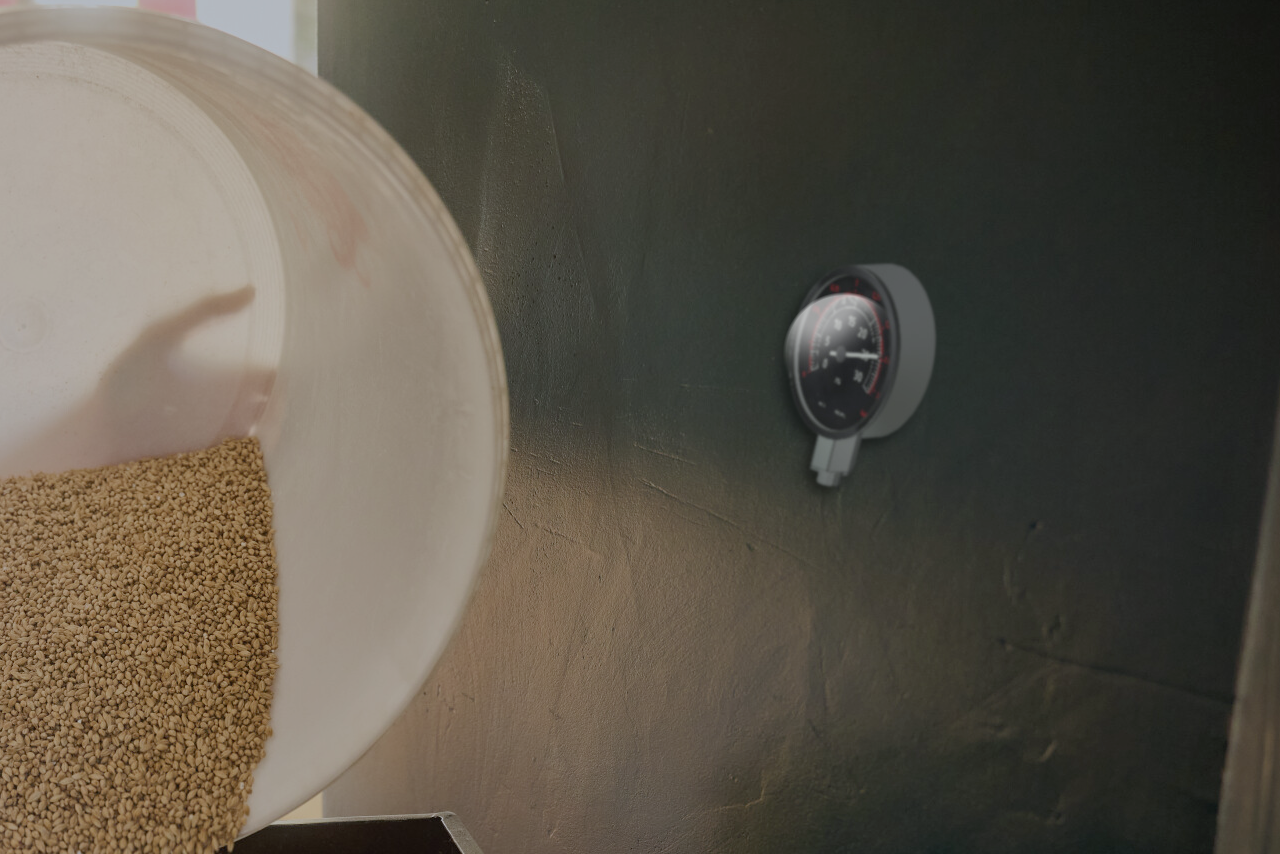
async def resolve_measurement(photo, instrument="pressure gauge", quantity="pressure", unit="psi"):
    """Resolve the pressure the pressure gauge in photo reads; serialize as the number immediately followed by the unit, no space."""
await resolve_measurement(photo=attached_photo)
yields 25psi
